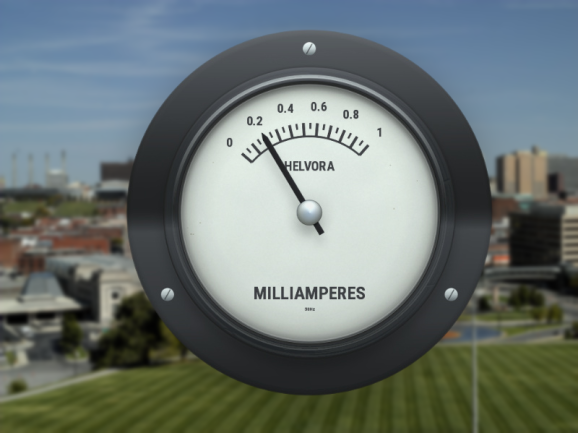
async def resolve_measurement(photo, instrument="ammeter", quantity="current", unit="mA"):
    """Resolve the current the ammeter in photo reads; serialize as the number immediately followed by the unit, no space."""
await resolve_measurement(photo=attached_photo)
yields 0.2mA
